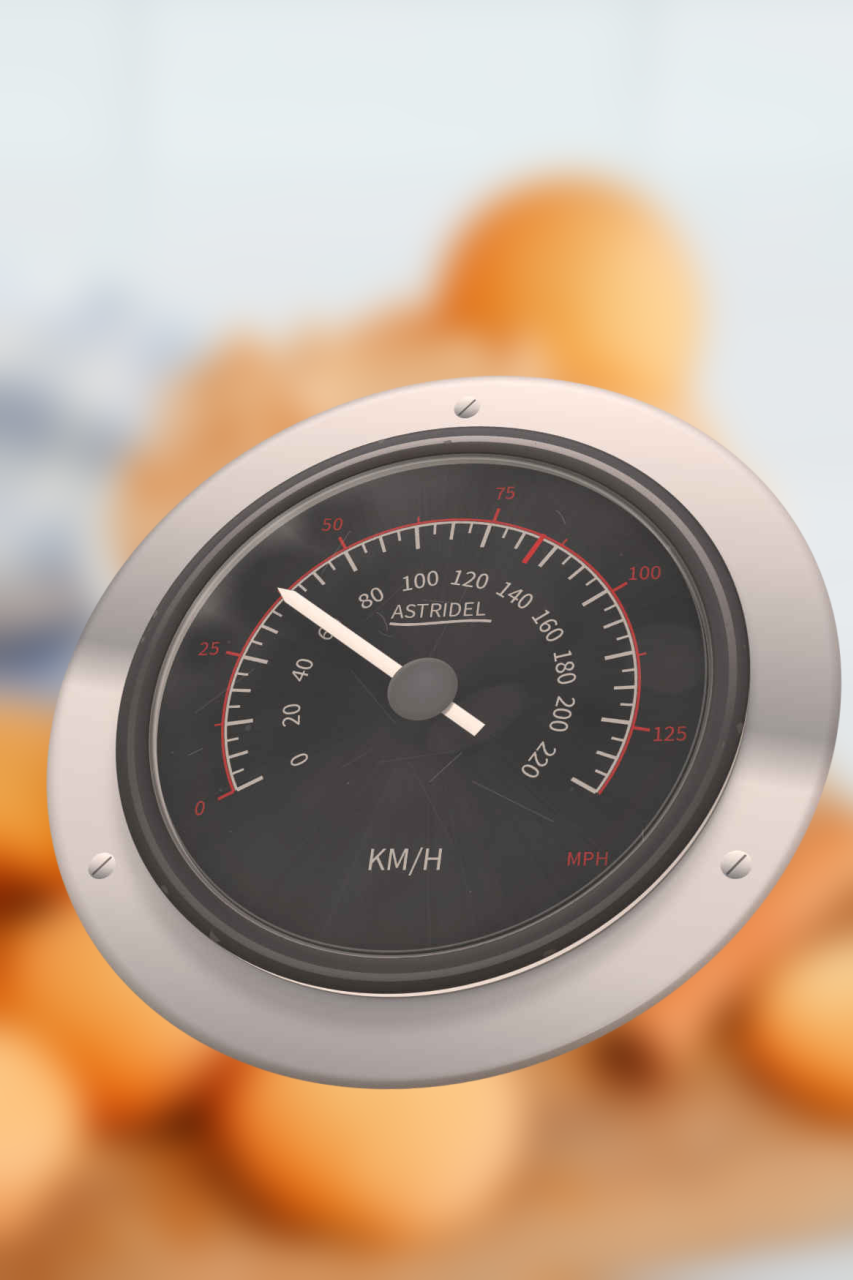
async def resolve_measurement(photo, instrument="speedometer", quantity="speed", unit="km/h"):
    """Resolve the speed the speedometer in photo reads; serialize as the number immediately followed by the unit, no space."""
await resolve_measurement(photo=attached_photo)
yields 60km/h
